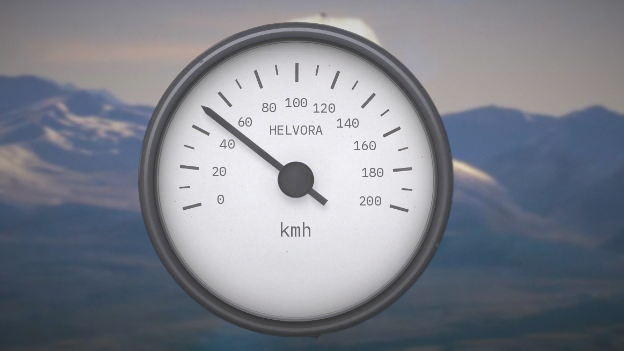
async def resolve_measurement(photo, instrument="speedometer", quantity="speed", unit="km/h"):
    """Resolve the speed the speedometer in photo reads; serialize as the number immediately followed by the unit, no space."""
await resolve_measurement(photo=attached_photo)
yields 50km/h
